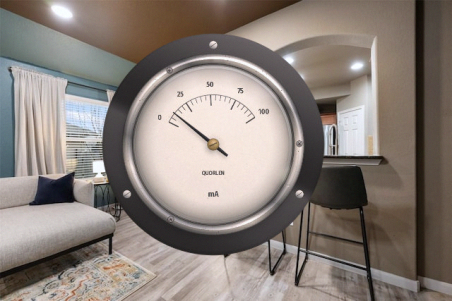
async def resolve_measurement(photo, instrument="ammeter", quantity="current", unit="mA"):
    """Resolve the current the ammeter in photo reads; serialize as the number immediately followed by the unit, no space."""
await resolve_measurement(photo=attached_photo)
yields 10mA
